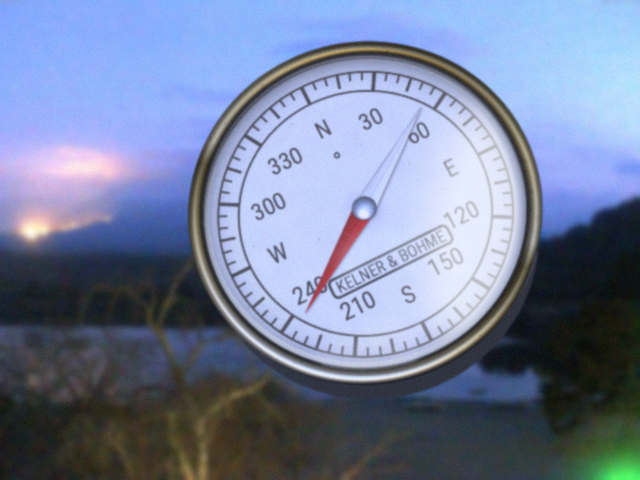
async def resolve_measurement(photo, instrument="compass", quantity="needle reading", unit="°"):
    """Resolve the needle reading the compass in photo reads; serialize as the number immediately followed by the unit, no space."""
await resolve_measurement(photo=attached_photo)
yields 235°
